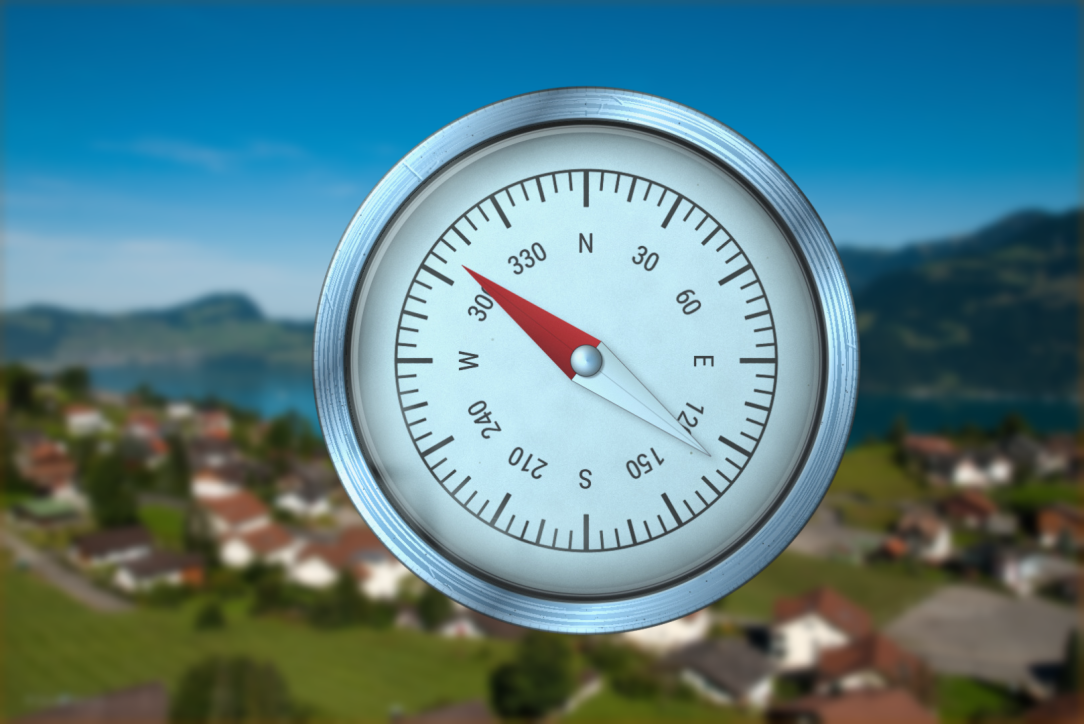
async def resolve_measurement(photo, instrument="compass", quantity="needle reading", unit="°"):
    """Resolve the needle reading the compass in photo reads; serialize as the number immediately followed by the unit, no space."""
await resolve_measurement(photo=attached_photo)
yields 307.5°
